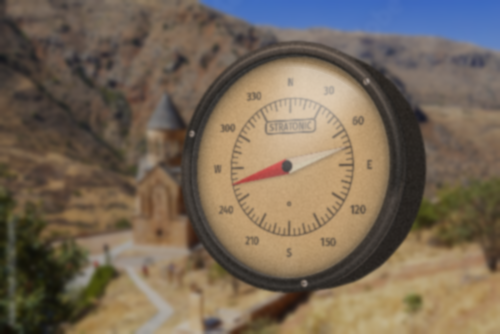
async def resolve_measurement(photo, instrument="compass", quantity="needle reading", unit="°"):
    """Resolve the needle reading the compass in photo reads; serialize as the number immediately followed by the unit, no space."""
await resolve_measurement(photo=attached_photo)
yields 255°
